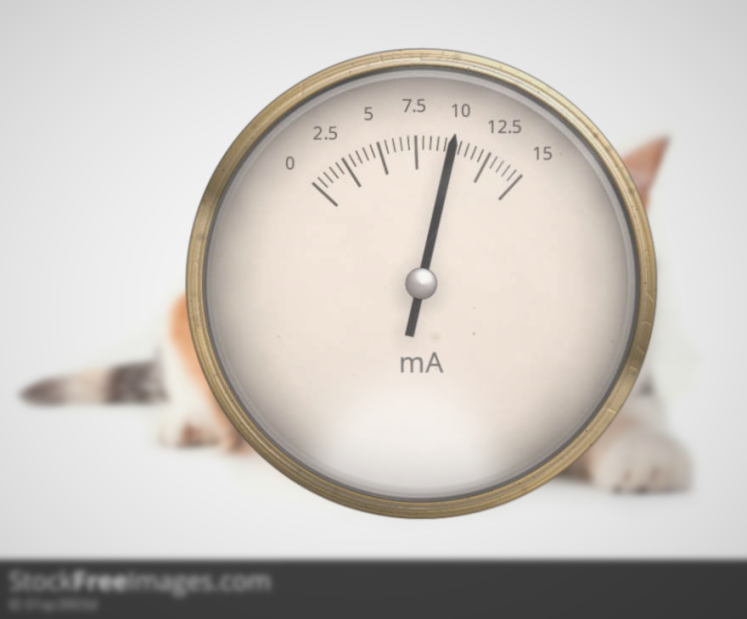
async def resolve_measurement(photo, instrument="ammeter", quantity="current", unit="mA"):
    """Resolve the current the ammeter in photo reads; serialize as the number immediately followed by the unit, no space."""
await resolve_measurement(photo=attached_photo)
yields 10mA
